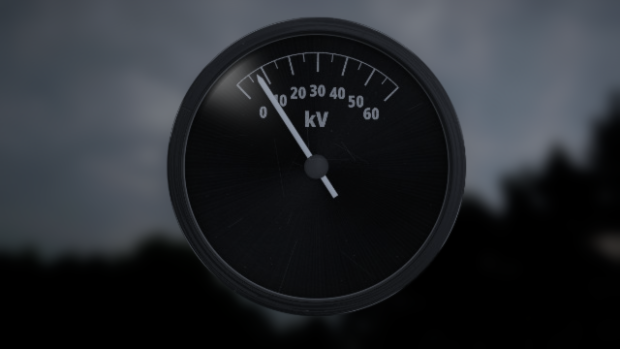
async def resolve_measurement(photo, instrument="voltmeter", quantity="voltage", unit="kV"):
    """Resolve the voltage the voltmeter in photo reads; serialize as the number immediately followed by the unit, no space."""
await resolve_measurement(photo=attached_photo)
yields 7.5kV
